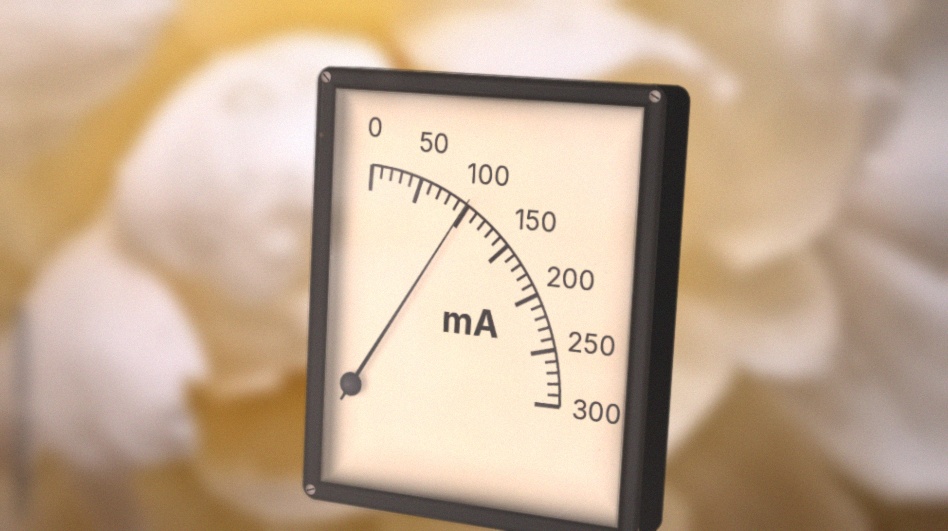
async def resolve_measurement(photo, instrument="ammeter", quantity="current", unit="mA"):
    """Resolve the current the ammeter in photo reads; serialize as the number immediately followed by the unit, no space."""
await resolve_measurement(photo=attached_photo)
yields 100mA
